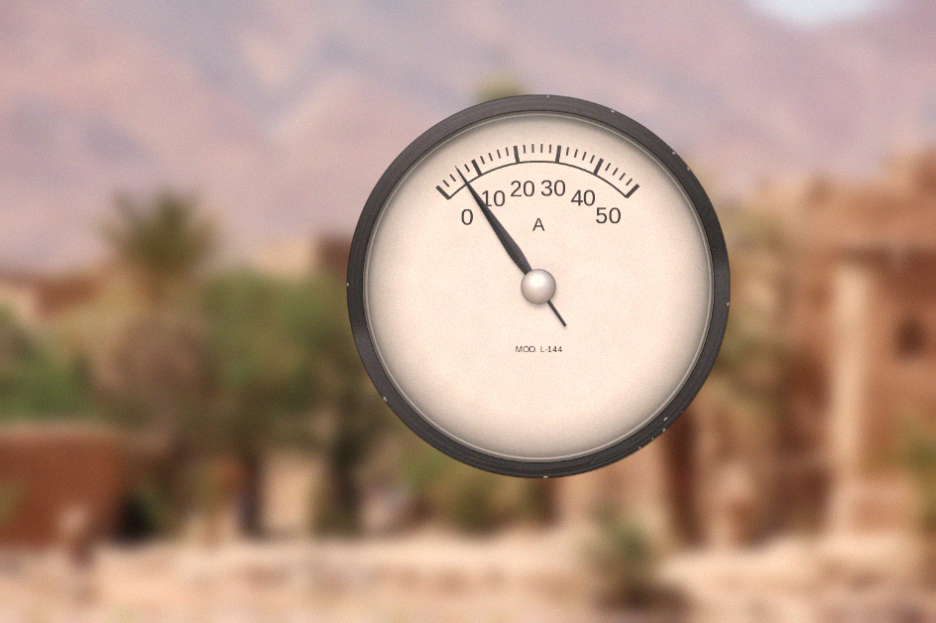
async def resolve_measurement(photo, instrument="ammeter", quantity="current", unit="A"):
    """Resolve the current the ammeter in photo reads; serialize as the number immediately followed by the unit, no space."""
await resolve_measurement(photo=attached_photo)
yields 6A
